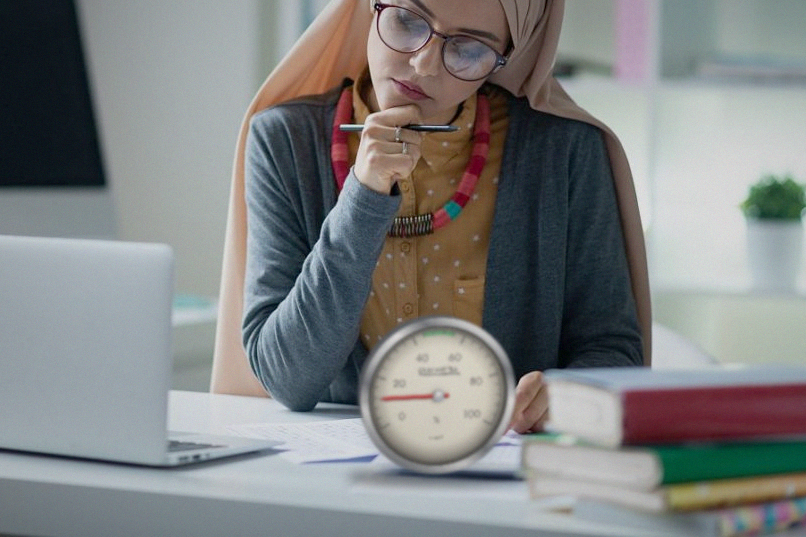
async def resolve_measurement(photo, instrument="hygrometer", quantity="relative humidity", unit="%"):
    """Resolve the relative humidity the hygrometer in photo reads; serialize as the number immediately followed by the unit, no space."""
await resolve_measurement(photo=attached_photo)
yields 12%
